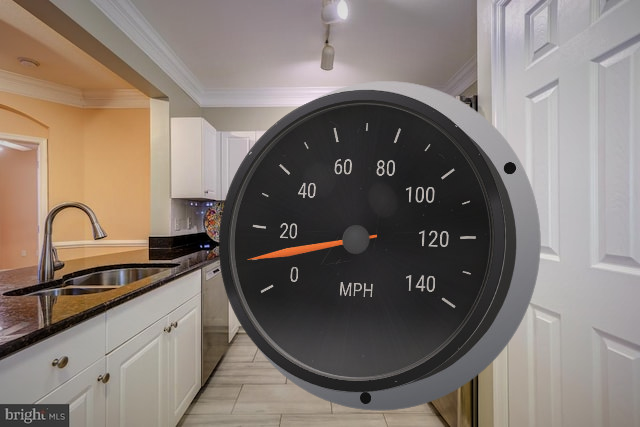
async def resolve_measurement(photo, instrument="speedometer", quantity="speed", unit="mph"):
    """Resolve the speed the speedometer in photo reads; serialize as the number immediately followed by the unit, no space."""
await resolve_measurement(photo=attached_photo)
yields 10mph
